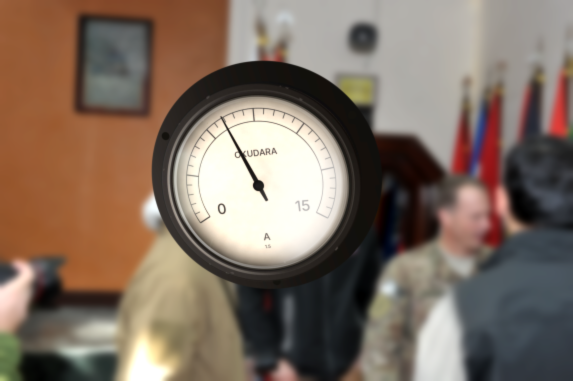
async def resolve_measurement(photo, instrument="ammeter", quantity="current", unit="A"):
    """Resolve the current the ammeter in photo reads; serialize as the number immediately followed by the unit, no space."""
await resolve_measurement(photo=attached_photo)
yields 6A
